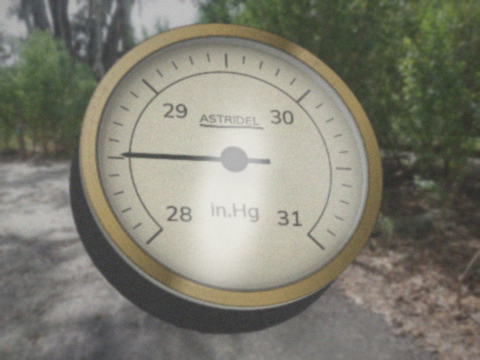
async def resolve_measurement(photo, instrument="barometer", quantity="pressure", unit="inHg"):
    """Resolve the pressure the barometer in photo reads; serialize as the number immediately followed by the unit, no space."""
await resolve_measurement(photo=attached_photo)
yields 28.5inHg
